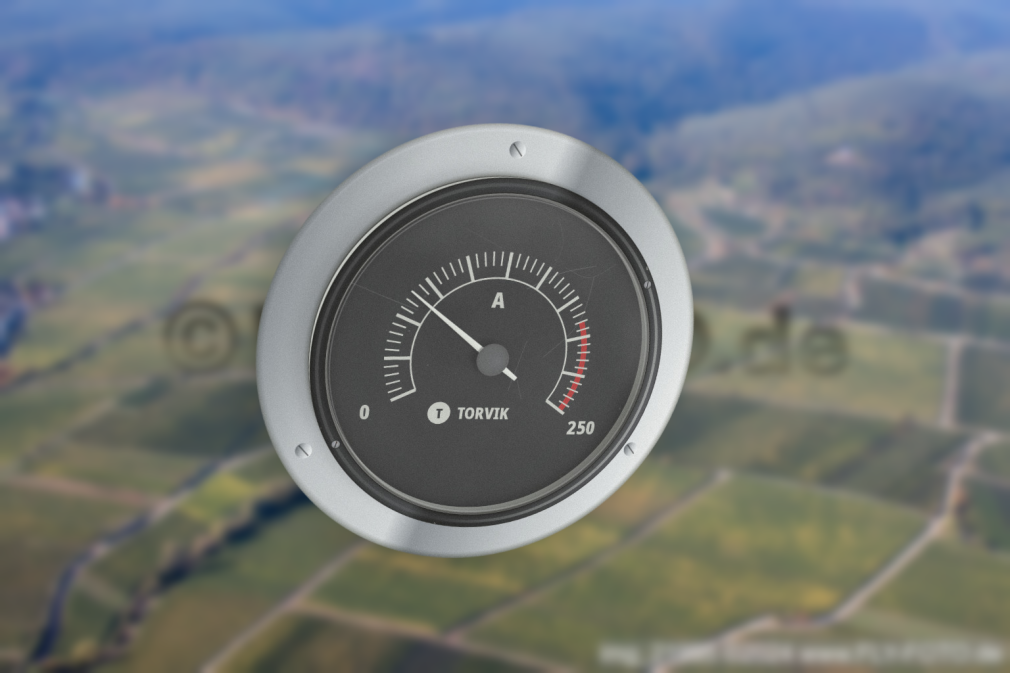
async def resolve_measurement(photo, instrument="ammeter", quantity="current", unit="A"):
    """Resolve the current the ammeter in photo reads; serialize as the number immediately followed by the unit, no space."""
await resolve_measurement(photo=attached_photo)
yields 65A
